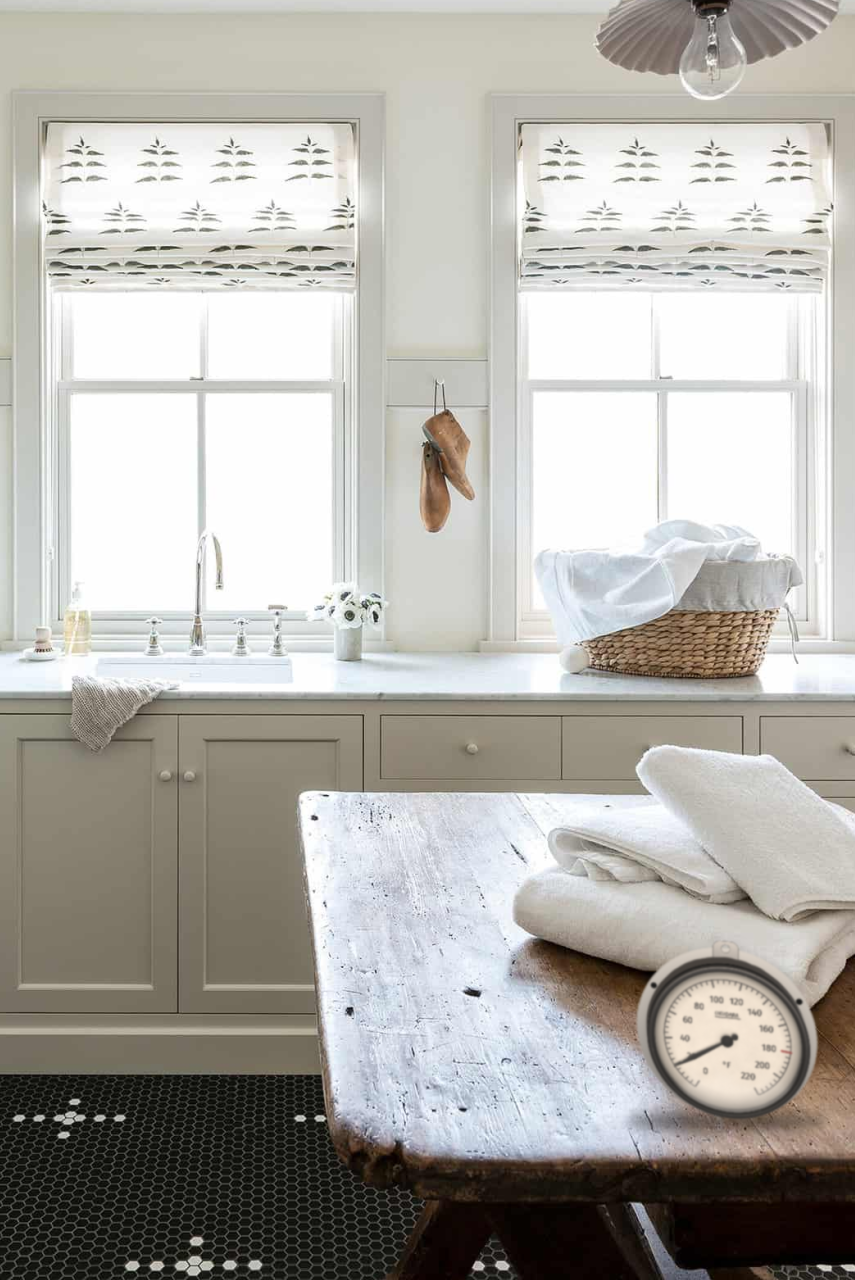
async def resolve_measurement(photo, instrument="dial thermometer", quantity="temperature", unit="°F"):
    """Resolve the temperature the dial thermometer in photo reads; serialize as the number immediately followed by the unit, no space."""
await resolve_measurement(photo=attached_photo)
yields 20°F
